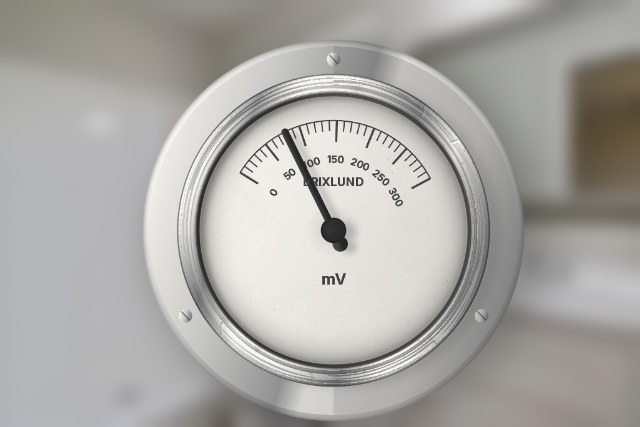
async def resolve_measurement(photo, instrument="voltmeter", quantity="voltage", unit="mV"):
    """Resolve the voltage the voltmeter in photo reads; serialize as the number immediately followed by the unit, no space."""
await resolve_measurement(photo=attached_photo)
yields 80mV
